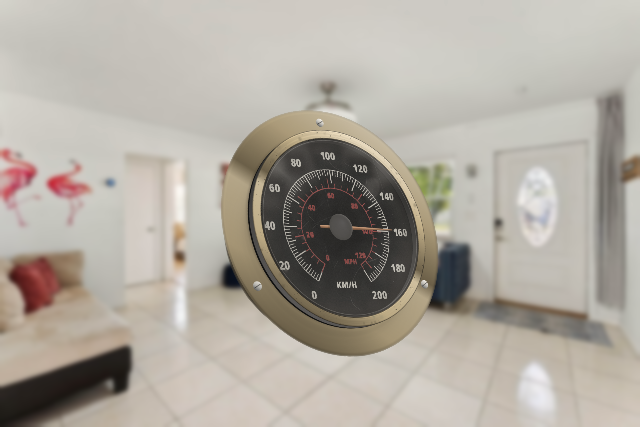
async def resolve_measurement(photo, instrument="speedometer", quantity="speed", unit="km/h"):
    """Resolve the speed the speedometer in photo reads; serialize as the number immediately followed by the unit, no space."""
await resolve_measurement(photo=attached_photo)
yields 160km/h
